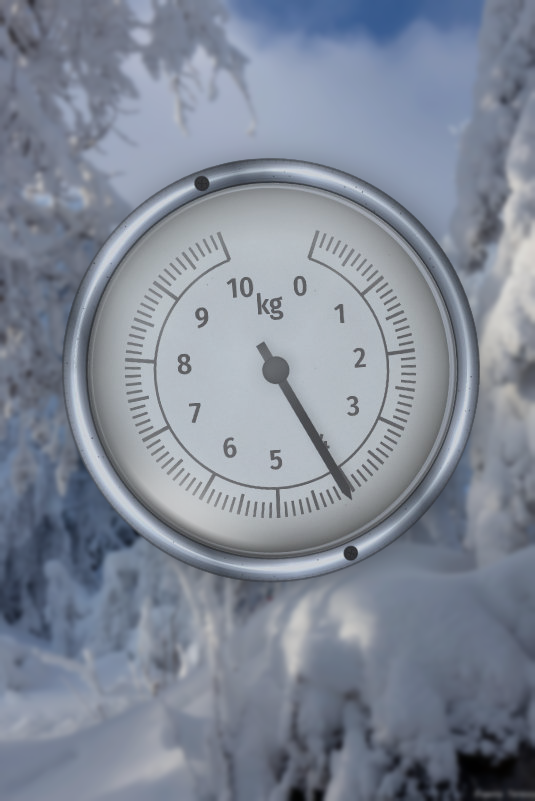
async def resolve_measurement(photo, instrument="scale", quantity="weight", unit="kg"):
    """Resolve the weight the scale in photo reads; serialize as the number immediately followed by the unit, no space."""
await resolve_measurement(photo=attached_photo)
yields 4.1kg
